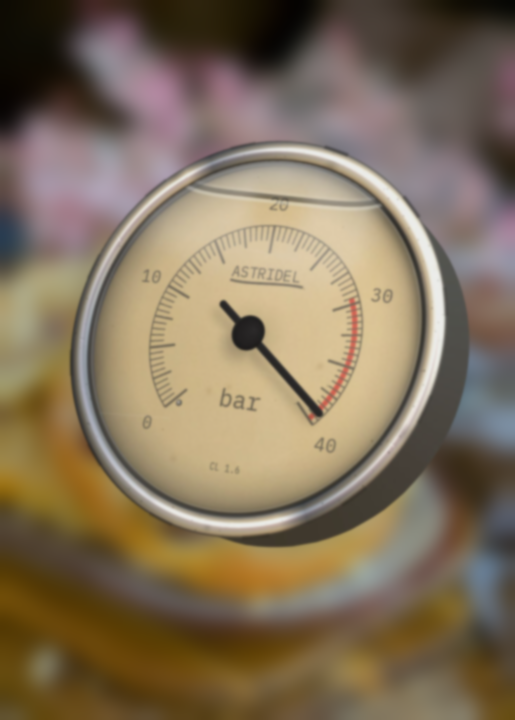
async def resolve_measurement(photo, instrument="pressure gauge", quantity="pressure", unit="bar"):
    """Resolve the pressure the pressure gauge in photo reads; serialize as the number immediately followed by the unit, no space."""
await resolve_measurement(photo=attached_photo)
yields 39bar
